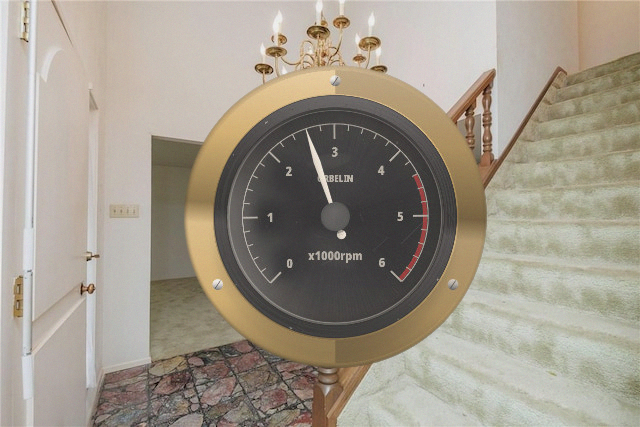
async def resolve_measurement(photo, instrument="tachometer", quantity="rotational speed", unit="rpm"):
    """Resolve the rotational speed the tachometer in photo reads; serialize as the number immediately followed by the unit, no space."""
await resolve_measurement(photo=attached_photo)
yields 2600rpm
